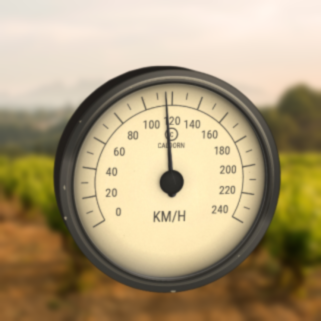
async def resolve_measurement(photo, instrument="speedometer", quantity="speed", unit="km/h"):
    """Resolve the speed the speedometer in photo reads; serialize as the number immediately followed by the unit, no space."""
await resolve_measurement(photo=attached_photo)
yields 115km/h
